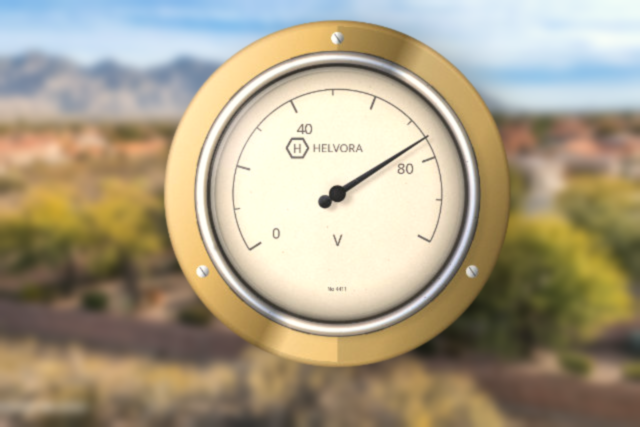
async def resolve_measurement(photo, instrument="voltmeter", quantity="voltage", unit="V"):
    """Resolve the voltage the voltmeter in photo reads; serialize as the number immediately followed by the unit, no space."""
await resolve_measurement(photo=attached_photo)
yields 75V
